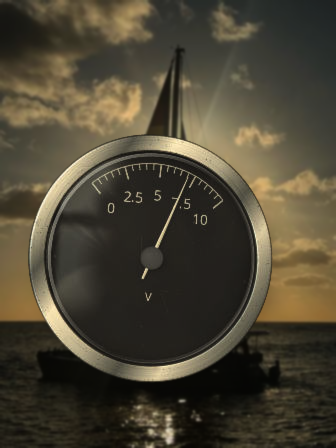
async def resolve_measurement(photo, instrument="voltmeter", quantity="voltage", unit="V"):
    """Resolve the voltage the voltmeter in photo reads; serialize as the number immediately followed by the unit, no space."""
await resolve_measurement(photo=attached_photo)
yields 7V
